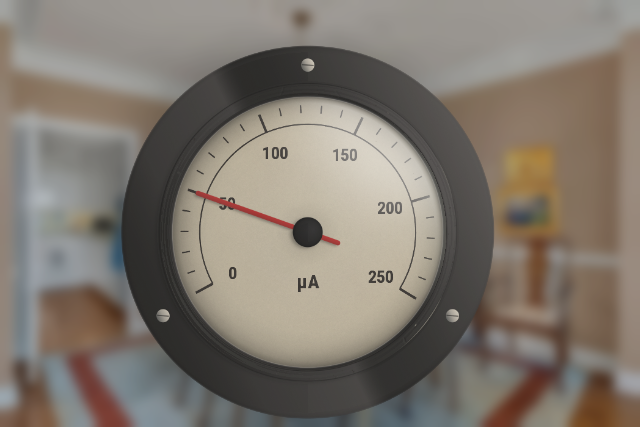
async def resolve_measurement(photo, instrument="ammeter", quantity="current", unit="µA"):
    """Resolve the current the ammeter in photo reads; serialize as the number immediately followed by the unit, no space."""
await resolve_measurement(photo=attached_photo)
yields 50µA
